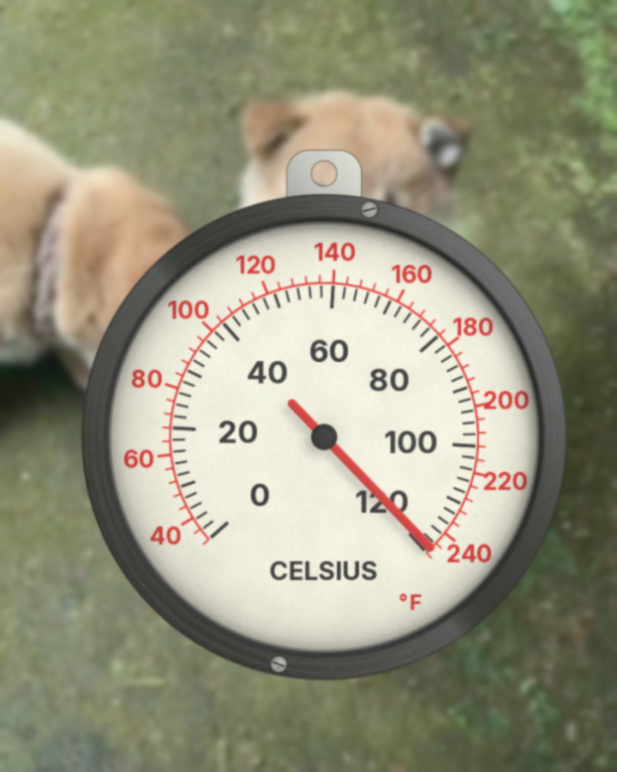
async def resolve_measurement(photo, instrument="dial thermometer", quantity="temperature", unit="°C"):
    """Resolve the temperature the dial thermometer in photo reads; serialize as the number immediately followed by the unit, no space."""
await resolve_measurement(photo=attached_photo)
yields 119°C
